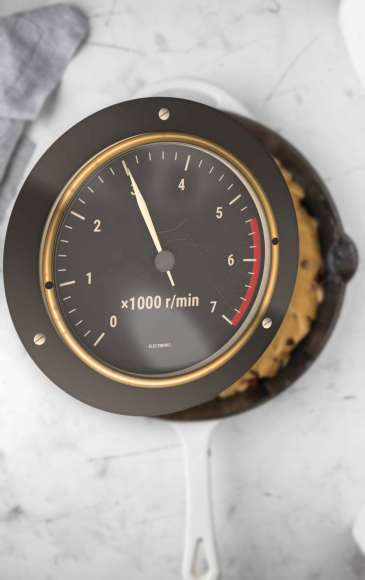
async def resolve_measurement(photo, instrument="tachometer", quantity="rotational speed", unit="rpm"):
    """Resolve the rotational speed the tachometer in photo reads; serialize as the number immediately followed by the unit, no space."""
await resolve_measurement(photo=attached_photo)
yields 3000rpm
